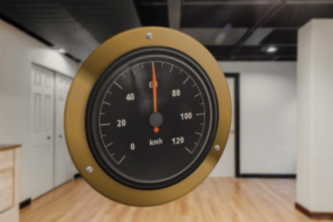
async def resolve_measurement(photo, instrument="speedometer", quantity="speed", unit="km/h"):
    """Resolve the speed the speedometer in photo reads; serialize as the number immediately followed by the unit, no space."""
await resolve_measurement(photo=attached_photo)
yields 60km/h
